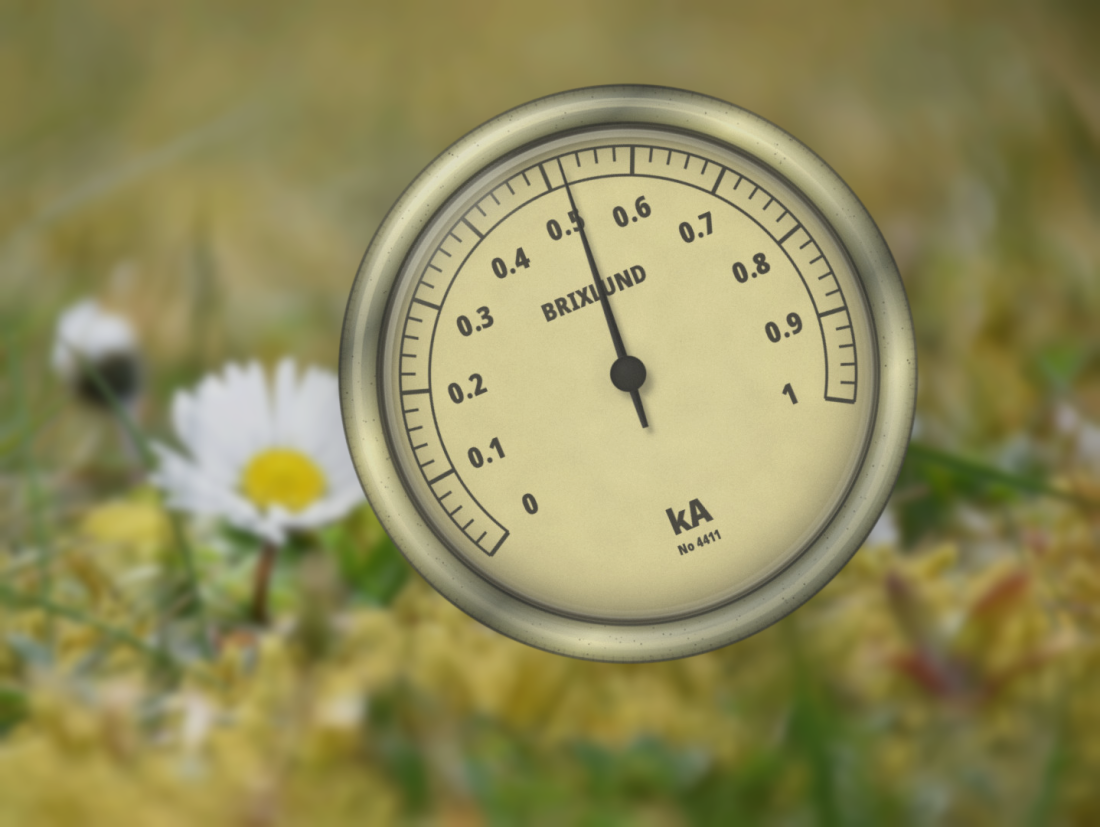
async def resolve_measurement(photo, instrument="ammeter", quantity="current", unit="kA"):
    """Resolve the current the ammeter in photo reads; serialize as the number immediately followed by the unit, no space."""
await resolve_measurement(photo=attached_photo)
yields 0.52kA
